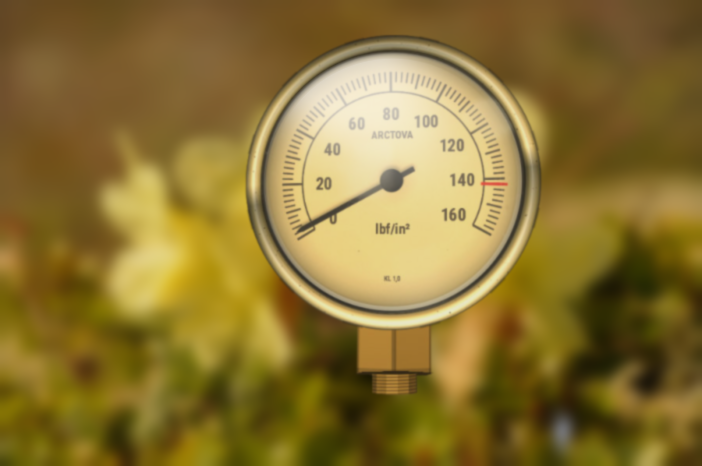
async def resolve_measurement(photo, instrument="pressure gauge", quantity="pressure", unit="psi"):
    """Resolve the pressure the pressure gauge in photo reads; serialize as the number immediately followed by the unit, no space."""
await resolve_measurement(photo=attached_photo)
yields 2psi
